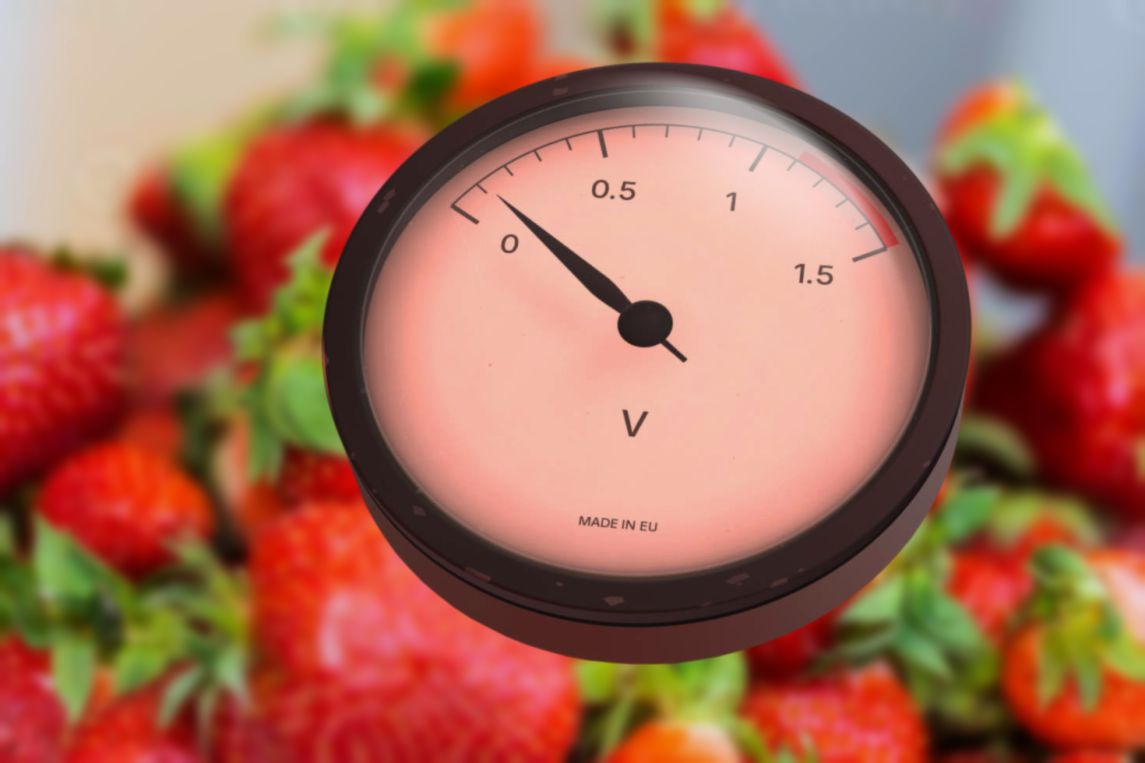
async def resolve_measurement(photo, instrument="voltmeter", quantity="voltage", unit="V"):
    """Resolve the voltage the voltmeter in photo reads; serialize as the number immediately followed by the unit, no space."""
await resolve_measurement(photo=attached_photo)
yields 0.1V
